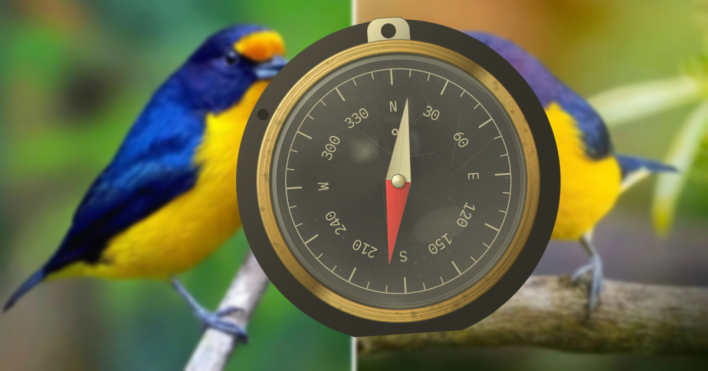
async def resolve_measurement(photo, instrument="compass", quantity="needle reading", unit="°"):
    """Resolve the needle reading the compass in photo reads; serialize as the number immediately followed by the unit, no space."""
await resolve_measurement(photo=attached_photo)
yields 190°
